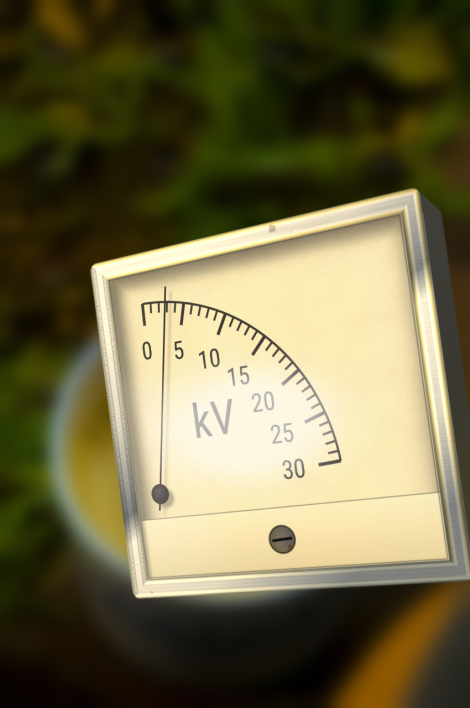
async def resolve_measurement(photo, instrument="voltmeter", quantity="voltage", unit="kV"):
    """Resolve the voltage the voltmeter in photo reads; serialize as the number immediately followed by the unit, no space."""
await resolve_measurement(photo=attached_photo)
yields 3kV
